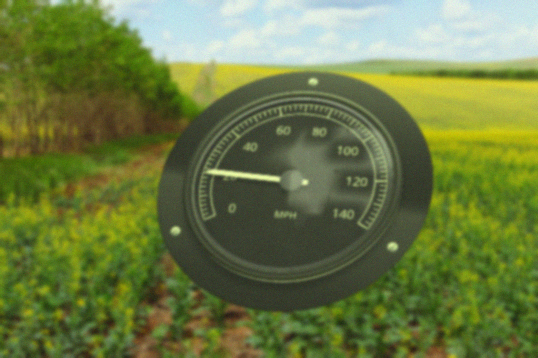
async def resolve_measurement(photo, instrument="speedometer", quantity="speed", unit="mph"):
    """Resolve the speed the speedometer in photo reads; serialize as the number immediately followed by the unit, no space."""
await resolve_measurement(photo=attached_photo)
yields 20mph
